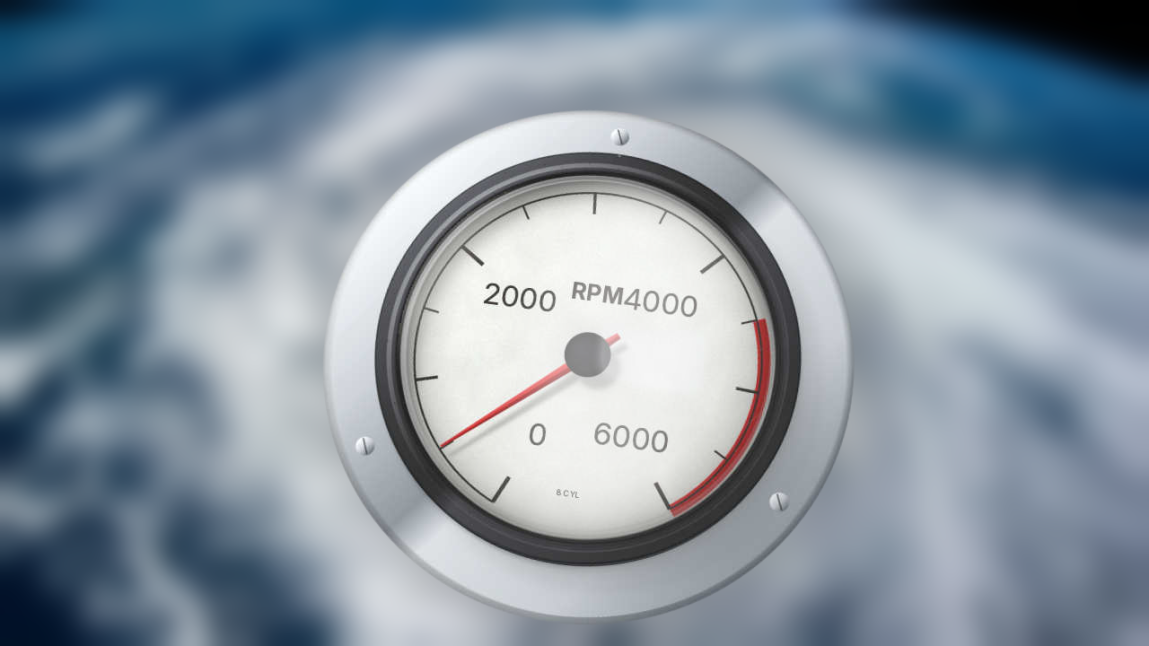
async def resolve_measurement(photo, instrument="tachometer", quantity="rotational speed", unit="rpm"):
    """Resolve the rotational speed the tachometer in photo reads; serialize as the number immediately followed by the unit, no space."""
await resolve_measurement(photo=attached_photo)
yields 500rpm
